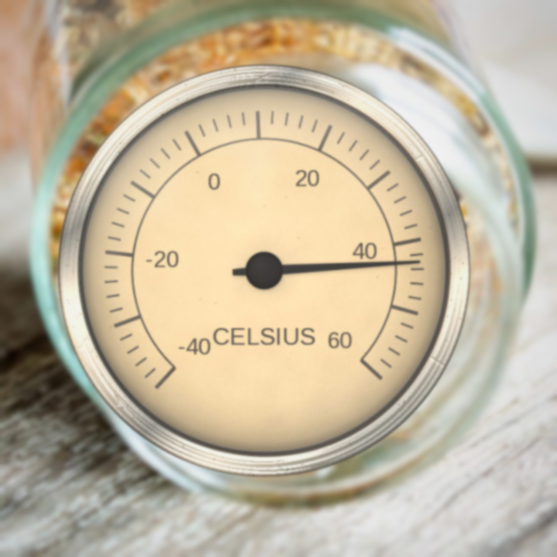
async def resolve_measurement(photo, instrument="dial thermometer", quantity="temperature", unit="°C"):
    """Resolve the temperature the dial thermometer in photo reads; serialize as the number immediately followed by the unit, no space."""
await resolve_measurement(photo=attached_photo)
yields 43°C
